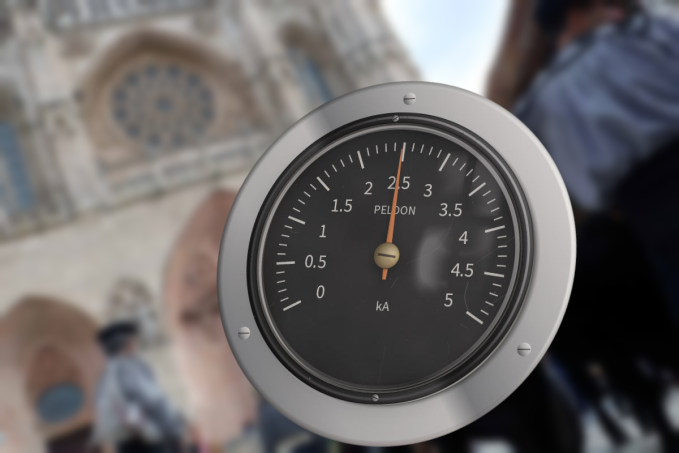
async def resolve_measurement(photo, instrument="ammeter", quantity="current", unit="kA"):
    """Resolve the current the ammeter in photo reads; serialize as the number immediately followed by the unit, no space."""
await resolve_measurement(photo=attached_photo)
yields 2.5kA
